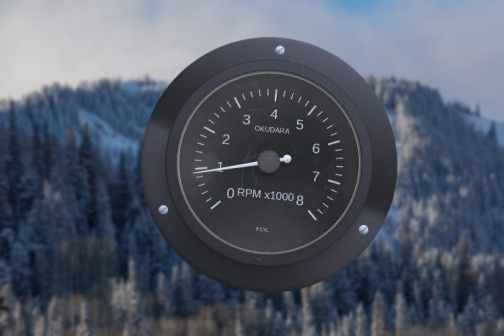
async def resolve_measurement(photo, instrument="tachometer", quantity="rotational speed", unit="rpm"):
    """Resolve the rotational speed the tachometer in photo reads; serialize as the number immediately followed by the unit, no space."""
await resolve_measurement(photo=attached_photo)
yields 900rpm
